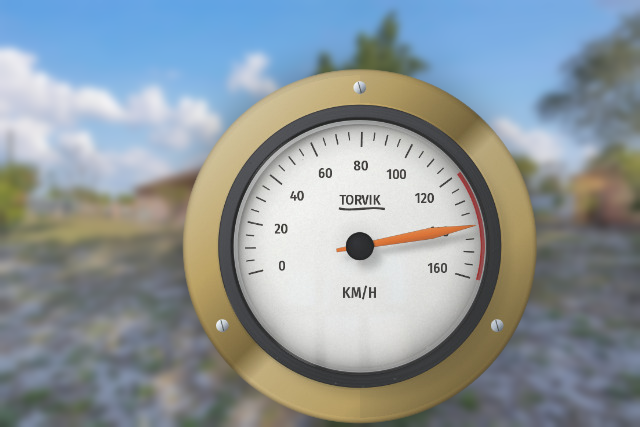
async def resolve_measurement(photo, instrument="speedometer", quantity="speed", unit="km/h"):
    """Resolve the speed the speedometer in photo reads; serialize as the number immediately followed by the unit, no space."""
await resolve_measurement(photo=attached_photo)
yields 140km/h
